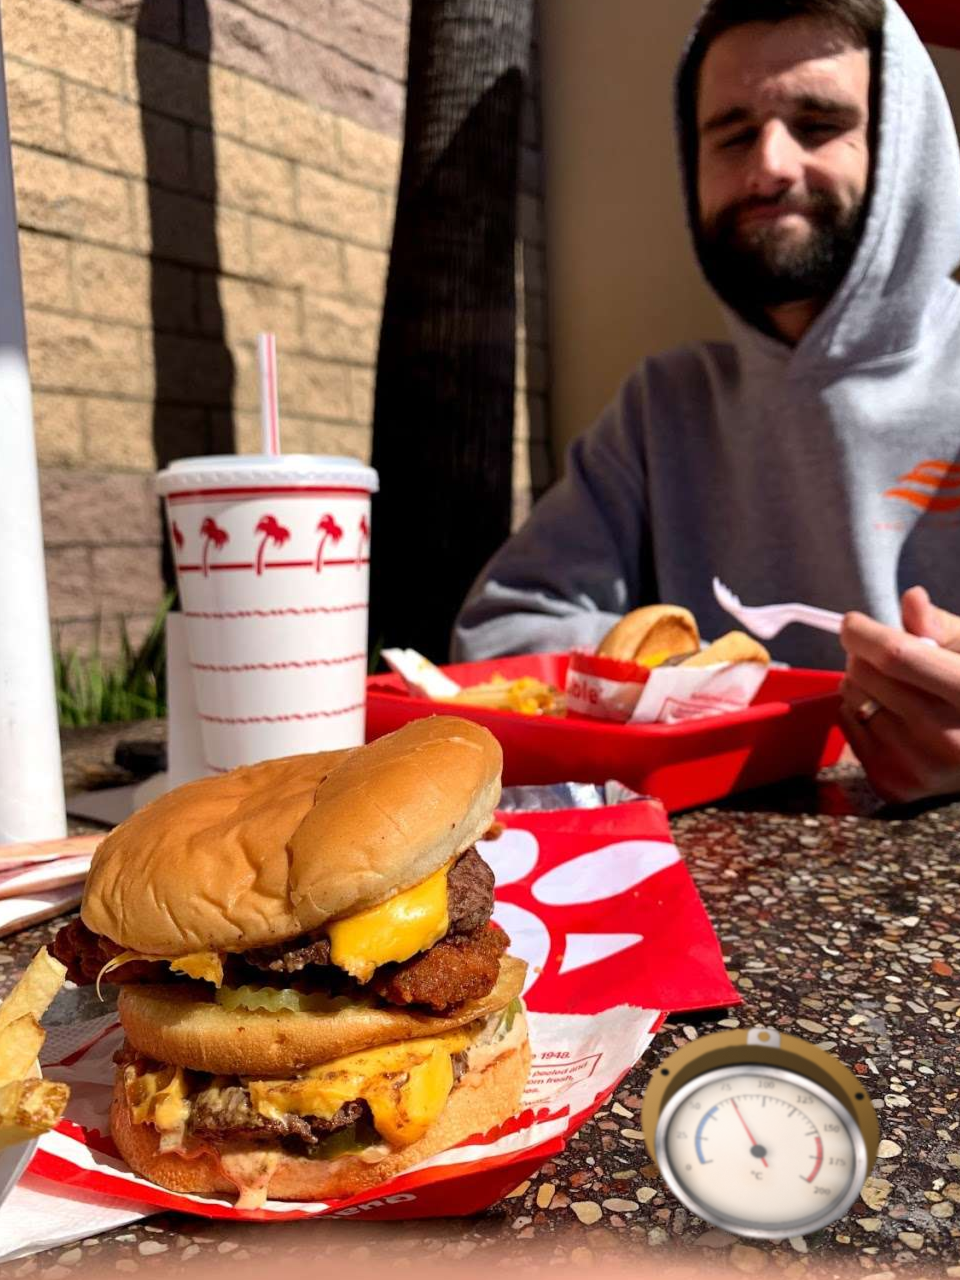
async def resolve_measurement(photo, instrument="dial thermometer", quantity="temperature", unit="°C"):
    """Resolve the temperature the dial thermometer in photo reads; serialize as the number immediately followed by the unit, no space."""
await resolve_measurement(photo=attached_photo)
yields 75°C
